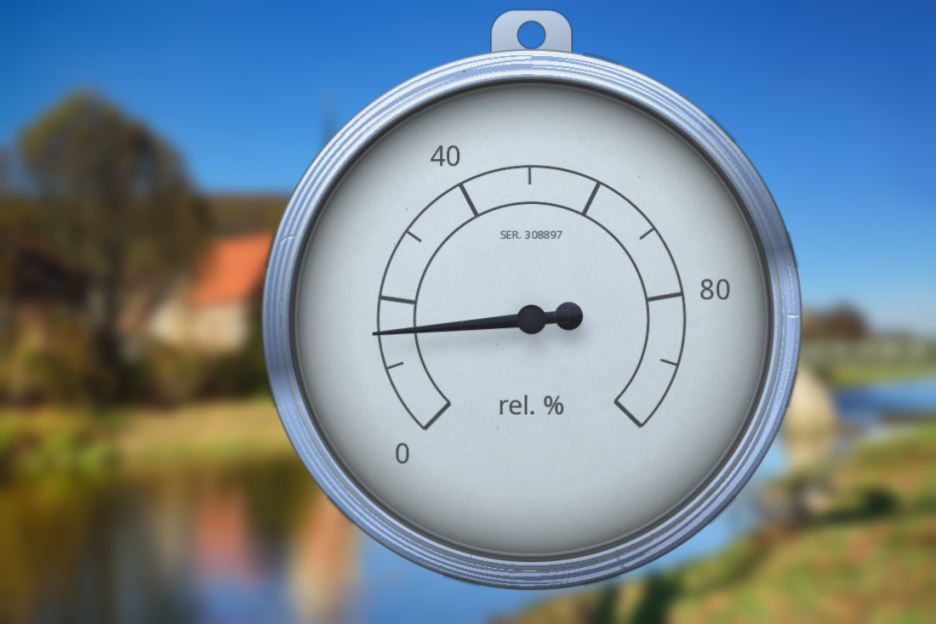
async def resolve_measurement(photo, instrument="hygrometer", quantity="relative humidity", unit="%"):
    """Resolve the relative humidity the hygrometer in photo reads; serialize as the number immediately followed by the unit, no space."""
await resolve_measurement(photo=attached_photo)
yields 15%
